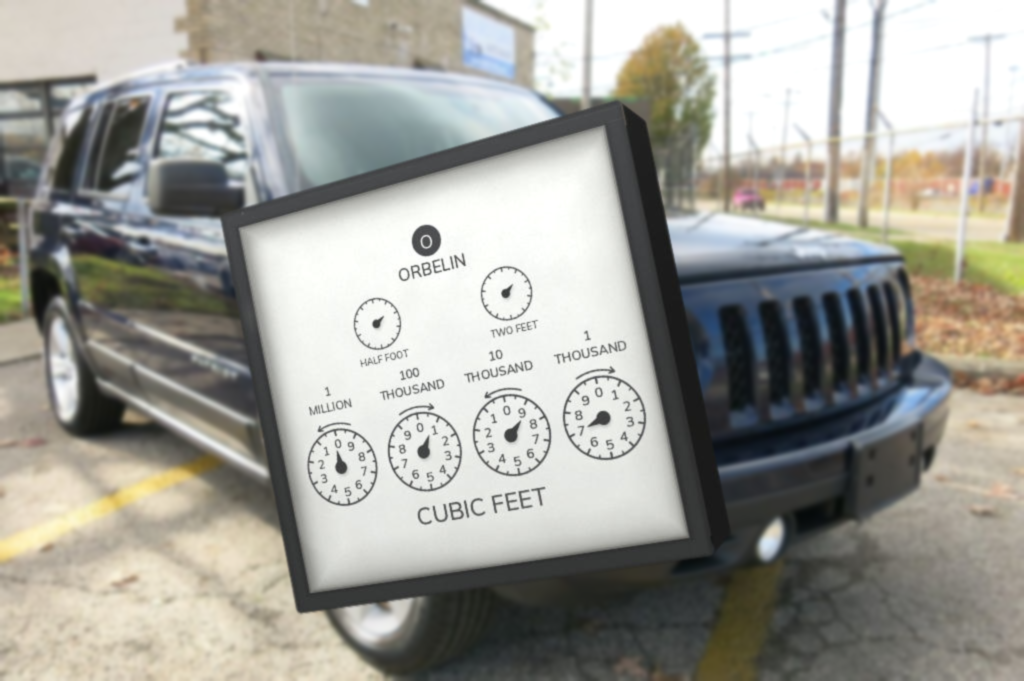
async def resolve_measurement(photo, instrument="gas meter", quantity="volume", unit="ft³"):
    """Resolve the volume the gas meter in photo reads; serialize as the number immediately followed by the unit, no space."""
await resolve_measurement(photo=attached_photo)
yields 8700ft³
